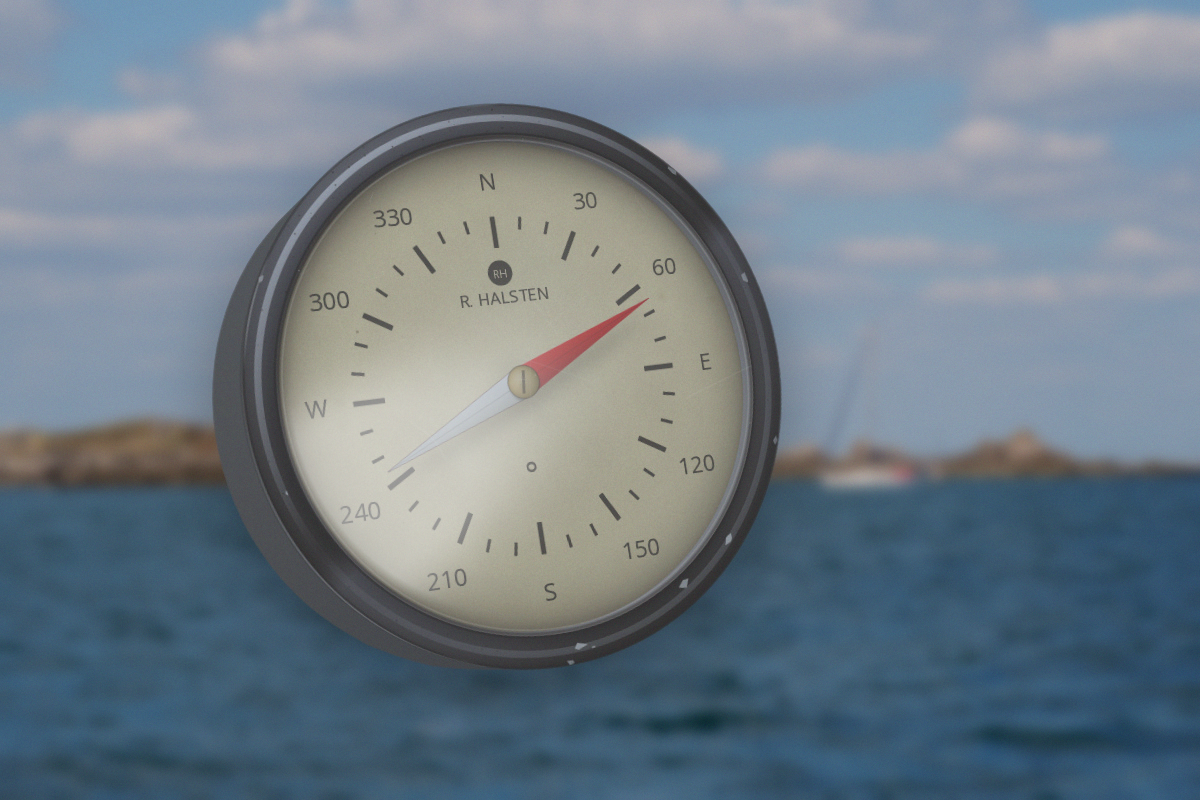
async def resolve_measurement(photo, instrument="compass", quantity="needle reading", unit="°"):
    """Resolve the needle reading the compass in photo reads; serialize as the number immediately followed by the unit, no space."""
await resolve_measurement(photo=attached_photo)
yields 65°
